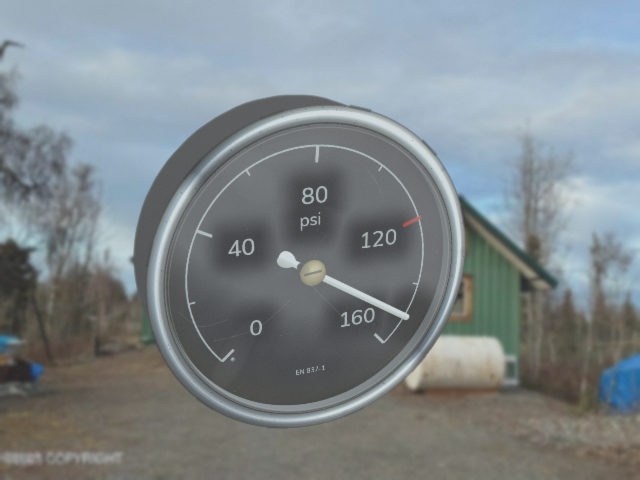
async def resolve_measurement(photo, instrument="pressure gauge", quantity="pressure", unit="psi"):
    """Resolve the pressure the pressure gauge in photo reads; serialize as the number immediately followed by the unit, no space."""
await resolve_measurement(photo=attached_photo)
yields 150psi
